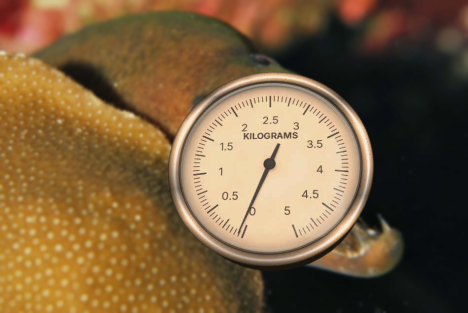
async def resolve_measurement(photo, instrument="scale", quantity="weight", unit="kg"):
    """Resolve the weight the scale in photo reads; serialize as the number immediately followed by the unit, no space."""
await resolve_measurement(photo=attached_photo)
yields 0.05kg
